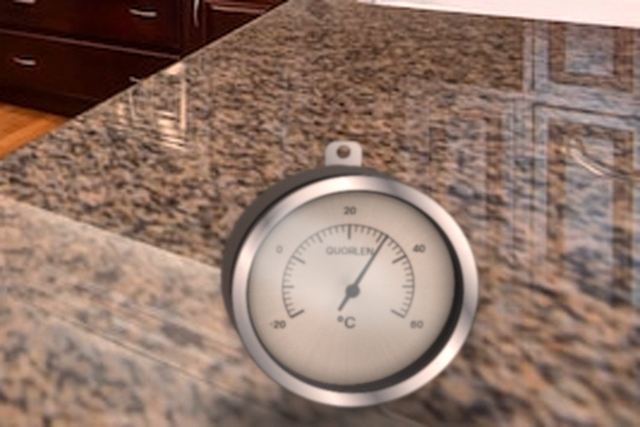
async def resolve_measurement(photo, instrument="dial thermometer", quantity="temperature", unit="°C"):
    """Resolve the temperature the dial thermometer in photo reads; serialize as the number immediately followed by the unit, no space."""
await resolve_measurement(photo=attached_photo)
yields 30°C
